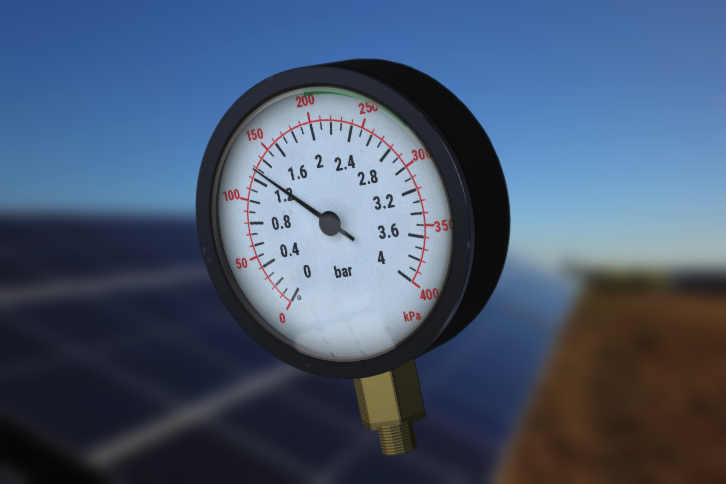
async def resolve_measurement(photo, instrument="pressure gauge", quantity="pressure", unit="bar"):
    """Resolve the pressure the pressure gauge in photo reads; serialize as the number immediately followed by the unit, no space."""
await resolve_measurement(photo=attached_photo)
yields 1.3bar
